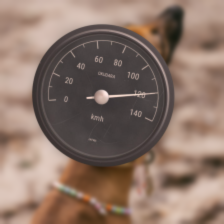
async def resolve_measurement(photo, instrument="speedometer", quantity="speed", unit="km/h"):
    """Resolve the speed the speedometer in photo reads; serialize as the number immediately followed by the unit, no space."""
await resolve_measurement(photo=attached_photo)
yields 120km/h
